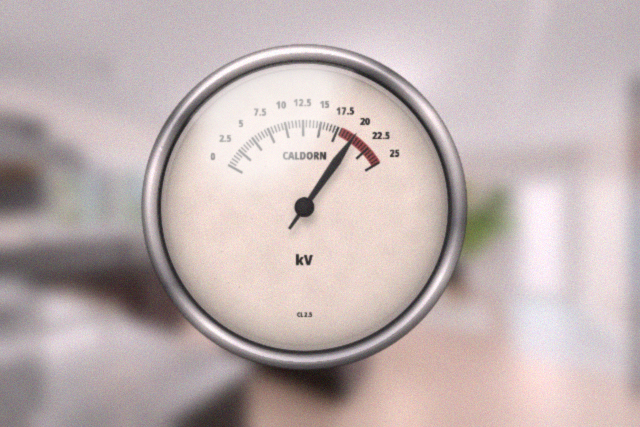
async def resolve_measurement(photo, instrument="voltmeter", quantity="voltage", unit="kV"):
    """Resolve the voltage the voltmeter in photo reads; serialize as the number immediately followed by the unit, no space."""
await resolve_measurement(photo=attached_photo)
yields 20kV
